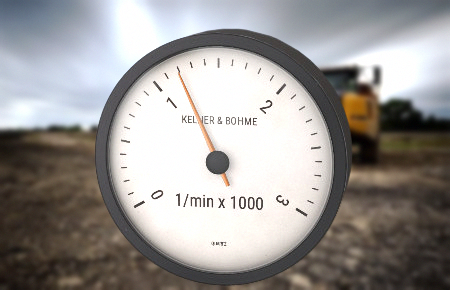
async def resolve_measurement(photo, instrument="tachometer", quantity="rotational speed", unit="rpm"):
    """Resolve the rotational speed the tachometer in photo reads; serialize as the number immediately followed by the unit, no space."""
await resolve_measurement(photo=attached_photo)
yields 1200rpm
